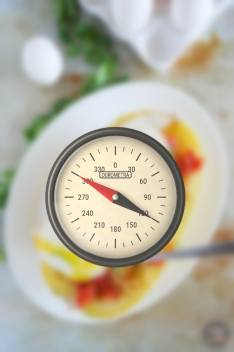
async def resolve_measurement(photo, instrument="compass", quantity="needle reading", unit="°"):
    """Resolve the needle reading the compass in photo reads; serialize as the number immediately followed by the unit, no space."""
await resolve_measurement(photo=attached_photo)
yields 300°
